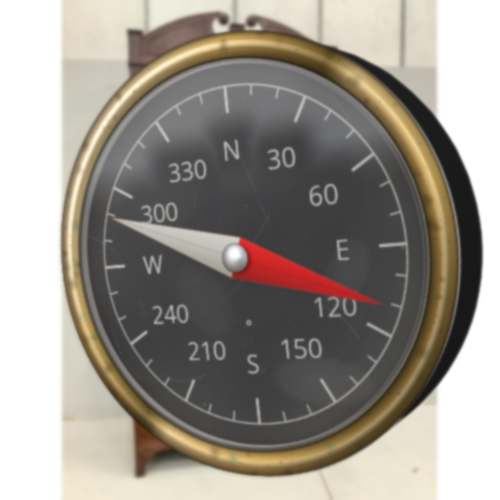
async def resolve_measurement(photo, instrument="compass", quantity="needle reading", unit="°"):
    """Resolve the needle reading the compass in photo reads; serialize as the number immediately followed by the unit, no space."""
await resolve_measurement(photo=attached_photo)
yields 110°
